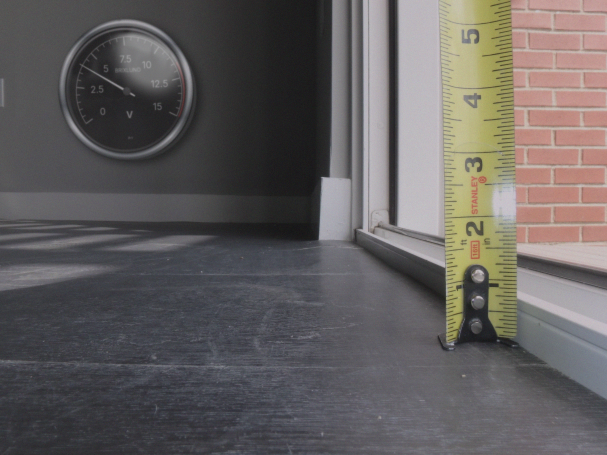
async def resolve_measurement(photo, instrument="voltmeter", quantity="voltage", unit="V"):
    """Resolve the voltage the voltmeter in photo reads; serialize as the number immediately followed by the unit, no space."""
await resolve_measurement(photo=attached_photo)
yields 4V
